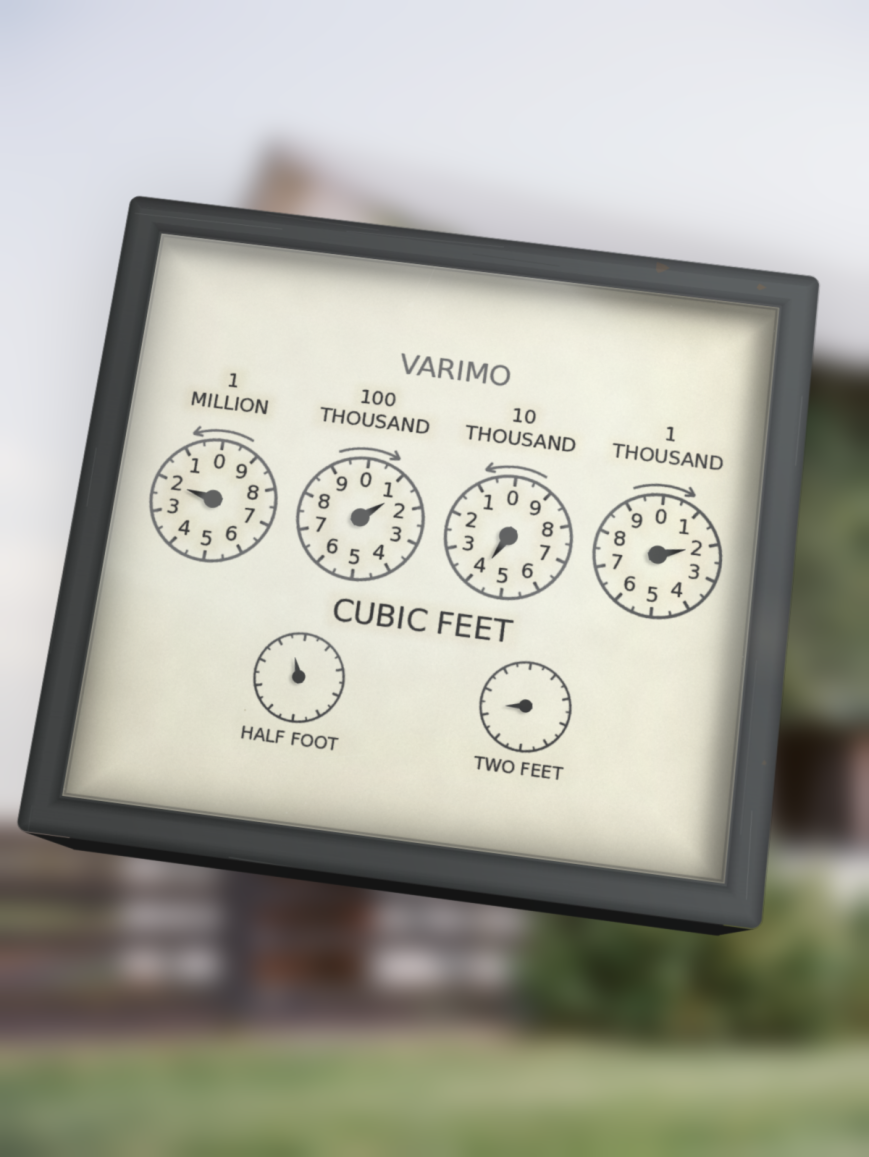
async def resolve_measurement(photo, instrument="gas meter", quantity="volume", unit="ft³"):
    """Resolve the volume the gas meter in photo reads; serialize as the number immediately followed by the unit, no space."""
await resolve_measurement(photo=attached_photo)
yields 214200ft³
